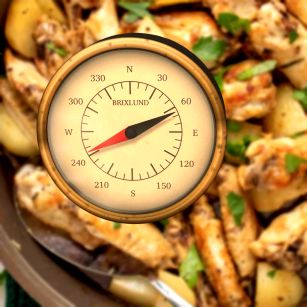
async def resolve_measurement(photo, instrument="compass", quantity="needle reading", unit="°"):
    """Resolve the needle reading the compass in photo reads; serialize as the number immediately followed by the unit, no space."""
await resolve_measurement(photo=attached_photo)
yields 245°
